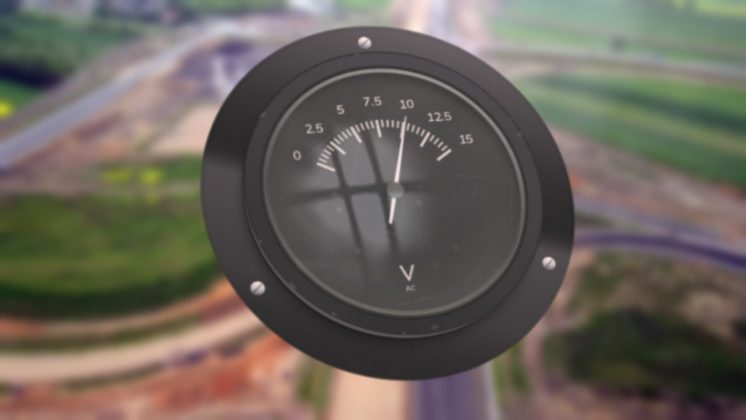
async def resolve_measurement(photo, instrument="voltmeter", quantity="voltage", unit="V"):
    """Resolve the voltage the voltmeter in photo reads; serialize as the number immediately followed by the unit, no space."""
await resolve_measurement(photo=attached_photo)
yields 10V
